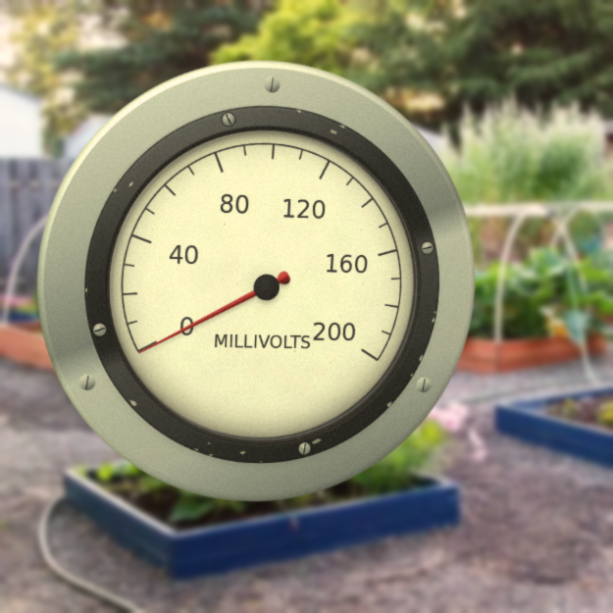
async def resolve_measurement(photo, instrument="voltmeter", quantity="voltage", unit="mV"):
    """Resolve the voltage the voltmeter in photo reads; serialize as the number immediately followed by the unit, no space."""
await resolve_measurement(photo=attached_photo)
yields 0mV
